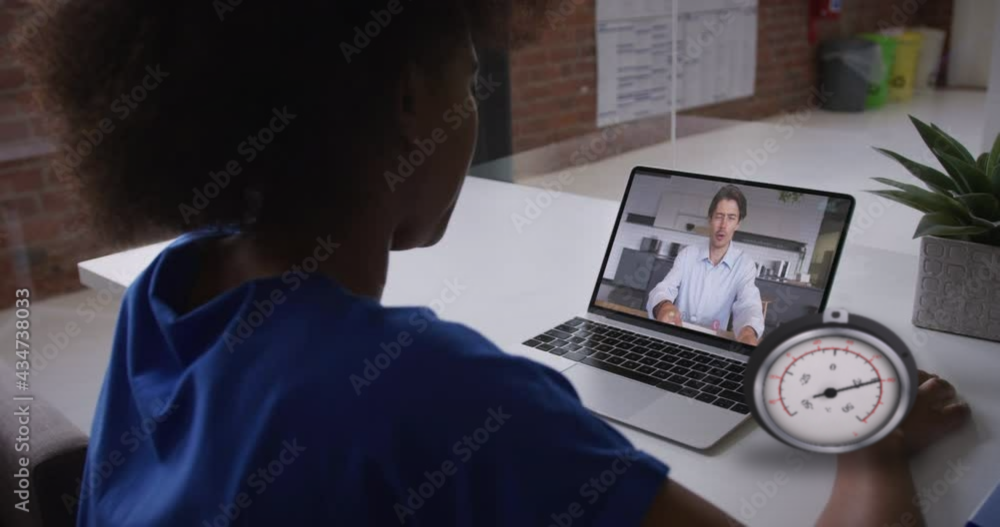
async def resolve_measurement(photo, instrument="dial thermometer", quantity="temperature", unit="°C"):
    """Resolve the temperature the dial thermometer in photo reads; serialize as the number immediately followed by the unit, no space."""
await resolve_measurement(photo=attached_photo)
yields 25°C
